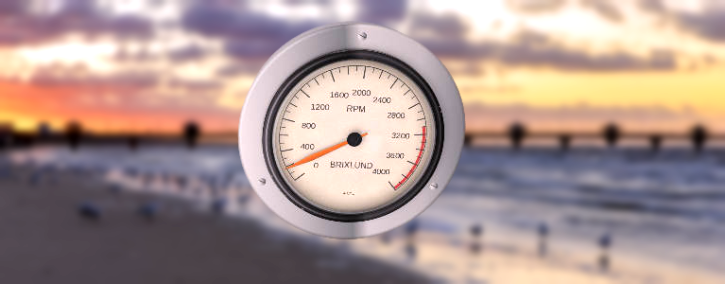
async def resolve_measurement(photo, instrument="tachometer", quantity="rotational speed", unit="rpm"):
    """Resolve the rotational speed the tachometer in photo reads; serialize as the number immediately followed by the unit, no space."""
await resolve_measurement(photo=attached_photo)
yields 200rpm
